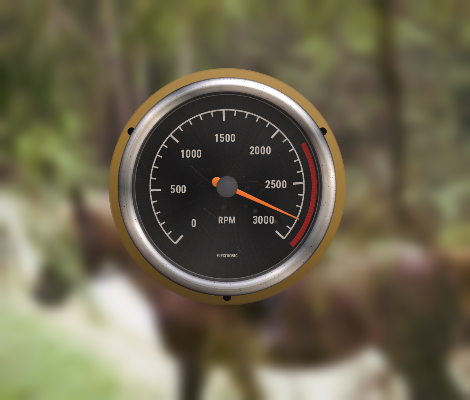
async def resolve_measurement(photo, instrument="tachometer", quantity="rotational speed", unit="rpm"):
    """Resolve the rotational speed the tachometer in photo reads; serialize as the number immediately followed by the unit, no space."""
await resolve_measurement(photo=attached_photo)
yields 2800rpm
